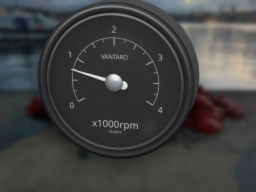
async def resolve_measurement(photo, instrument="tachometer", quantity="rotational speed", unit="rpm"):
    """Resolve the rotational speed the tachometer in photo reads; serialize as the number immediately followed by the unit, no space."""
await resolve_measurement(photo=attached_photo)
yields 750rpm
